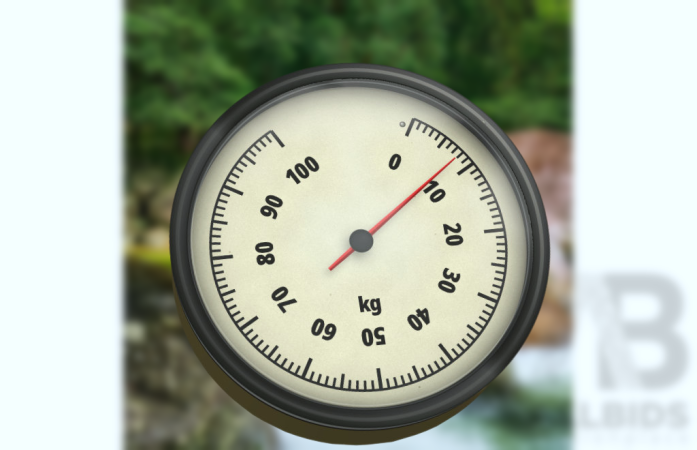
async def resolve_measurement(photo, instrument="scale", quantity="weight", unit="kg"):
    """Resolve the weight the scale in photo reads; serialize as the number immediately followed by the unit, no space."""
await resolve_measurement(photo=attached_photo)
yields 8kg
